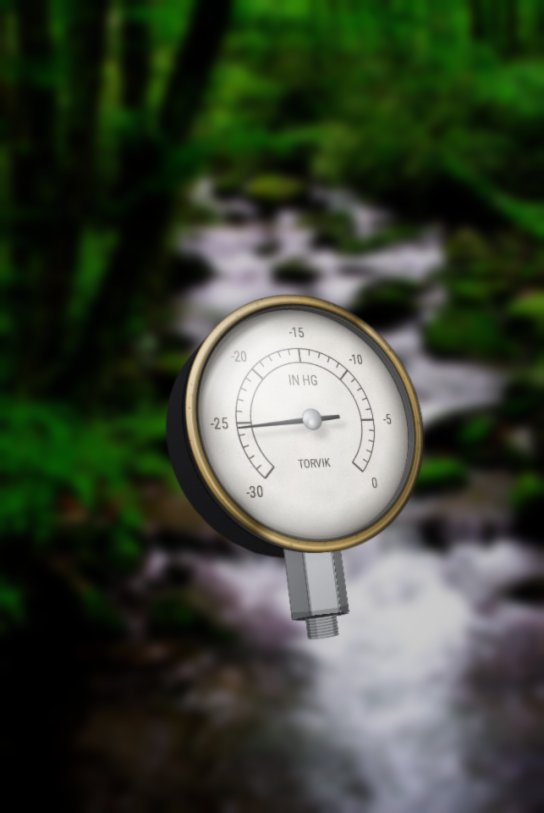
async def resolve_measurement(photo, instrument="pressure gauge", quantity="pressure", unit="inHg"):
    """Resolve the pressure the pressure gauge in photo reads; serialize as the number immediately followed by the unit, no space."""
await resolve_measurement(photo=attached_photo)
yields -25.5inHg
